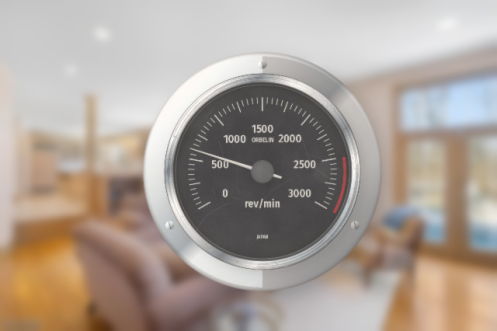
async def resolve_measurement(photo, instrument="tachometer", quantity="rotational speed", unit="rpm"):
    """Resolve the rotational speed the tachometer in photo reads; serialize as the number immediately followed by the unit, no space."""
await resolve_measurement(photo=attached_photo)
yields 600rpm
